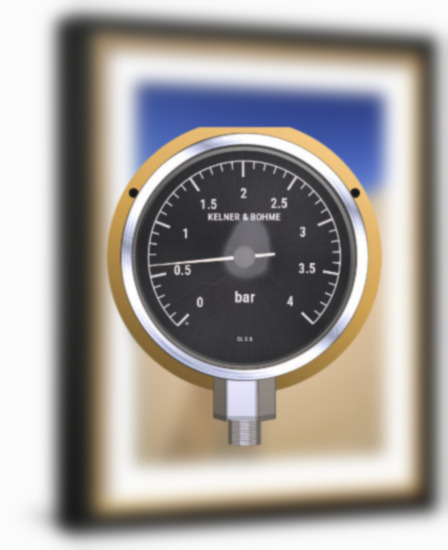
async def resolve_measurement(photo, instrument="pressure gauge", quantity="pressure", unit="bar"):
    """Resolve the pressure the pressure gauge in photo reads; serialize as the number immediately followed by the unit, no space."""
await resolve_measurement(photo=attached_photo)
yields 0.6bar
